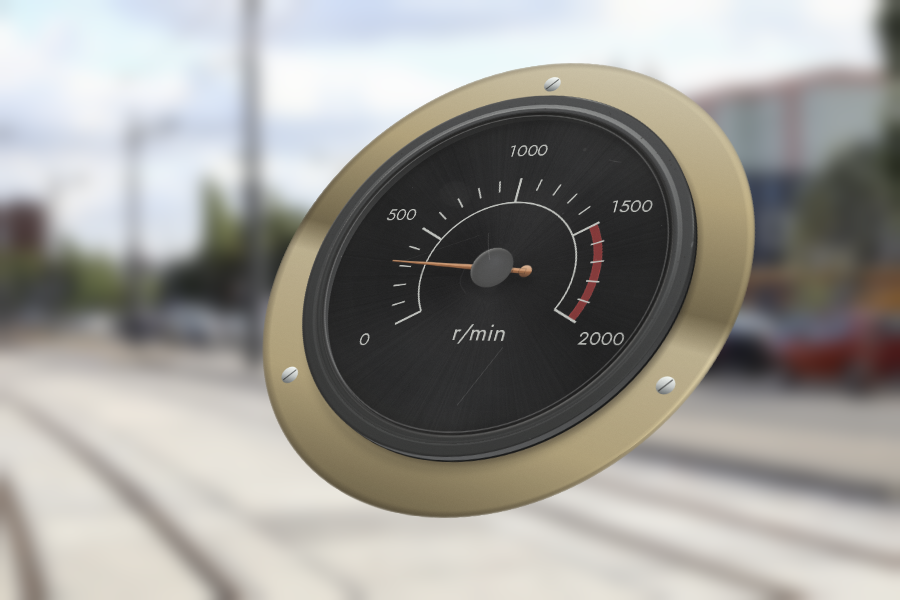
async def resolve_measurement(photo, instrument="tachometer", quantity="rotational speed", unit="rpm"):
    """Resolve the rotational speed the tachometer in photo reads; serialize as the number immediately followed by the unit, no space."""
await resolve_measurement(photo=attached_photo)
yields 300rpm
